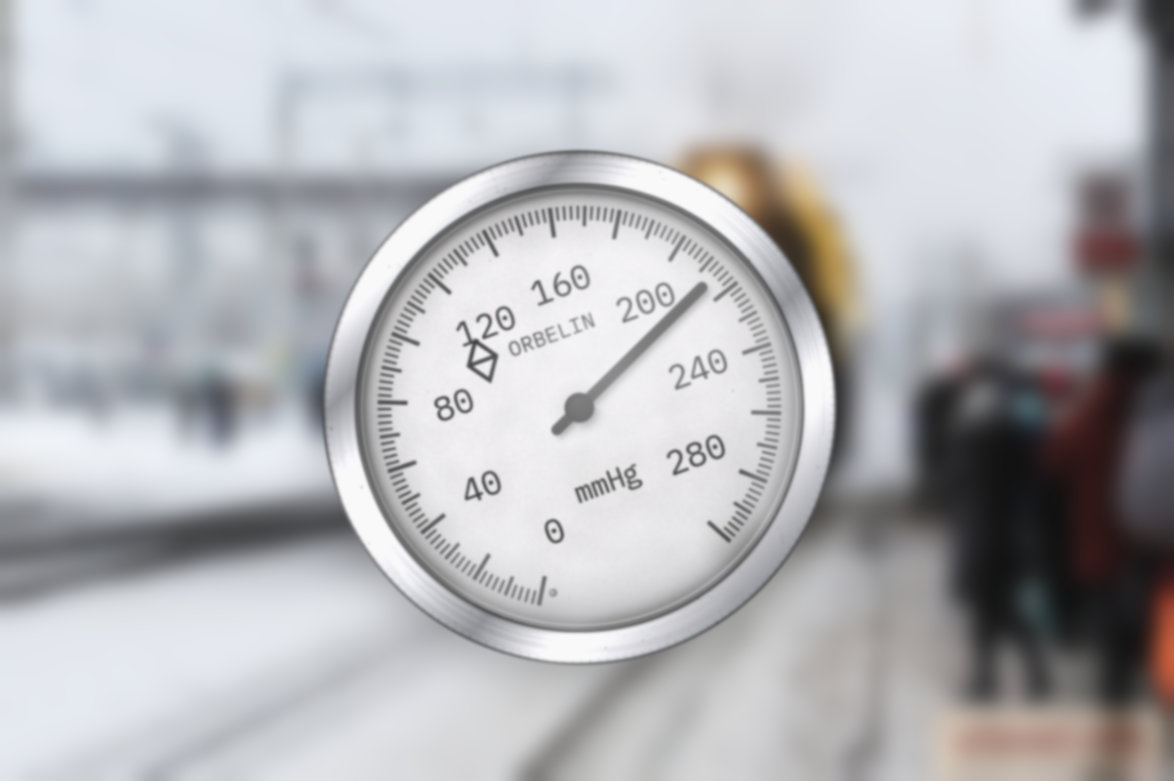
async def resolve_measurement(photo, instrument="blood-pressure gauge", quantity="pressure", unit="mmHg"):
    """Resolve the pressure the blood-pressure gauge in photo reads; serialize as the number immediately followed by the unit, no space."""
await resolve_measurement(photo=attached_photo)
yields 214mmHg
